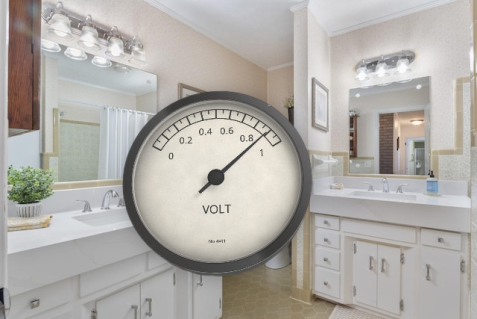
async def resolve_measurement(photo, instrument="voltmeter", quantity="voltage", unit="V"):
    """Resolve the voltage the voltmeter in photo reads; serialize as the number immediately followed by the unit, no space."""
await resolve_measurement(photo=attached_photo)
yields 0.9V
